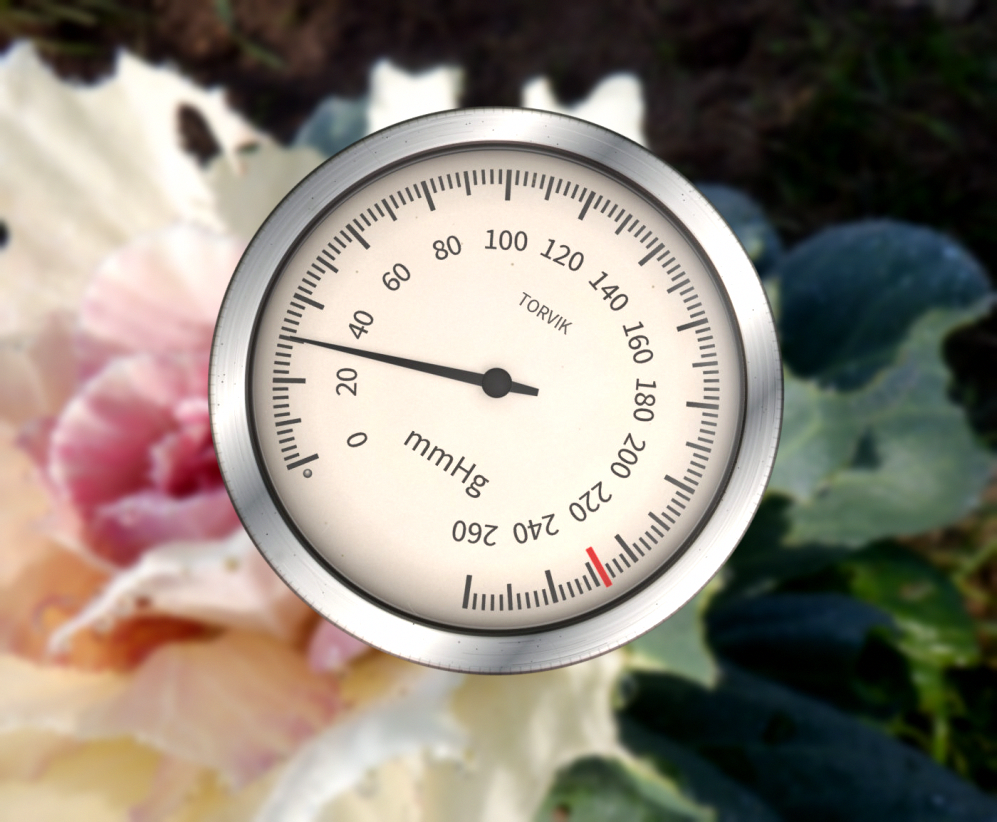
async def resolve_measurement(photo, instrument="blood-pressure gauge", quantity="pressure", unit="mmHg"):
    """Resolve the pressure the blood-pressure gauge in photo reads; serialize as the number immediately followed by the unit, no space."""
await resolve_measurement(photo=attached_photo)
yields 30mmHg
